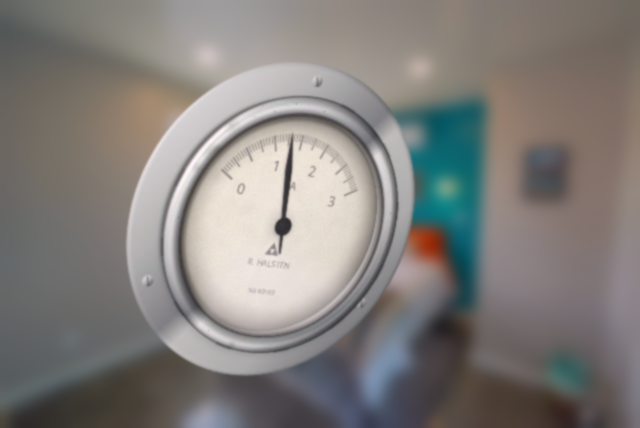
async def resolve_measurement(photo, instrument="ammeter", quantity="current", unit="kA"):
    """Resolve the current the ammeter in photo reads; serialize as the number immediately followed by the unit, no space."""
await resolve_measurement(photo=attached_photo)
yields 1.25kA
